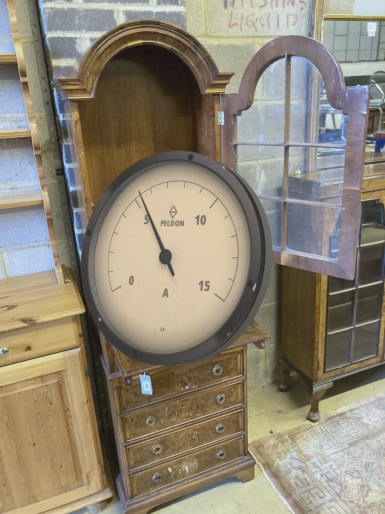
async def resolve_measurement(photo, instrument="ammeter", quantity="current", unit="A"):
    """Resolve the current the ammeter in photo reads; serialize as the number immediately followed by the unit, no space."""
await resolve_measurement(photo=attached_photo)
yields 5.5A
